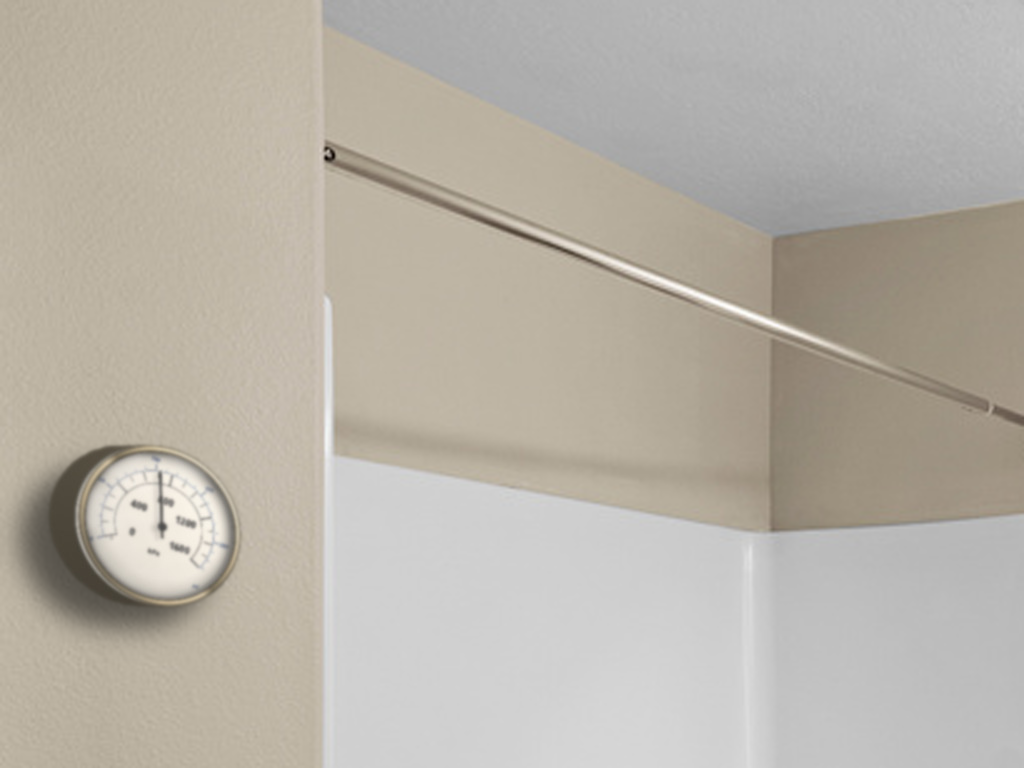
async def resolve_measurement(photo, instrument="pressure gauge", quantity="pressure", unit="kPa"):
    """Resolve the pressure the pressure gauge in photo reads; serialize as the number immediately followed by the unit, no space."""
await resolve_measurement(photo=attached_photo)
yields 700kPa
